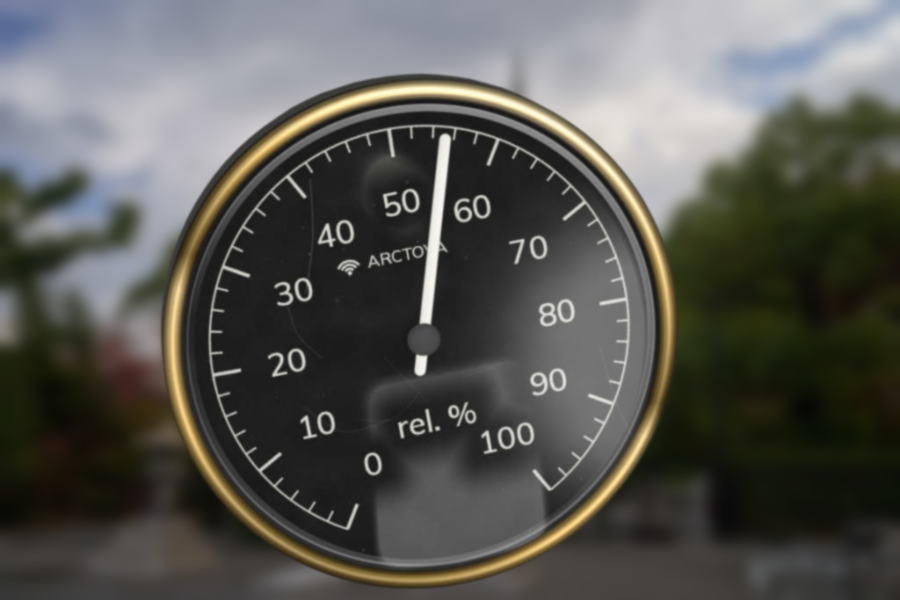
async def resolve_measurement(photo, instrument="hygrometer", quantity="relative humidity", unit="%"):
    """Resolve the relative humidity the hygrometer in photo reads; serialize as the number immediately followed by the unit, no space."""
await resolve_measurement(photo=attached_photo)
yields 55%
